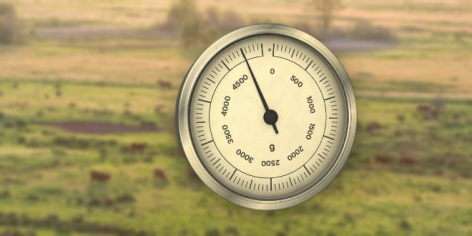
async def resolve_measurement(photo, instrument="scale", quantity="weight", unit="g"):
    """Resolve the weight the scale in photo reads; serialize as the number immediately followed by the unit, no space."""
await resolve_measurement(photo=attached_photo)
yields 4750g
